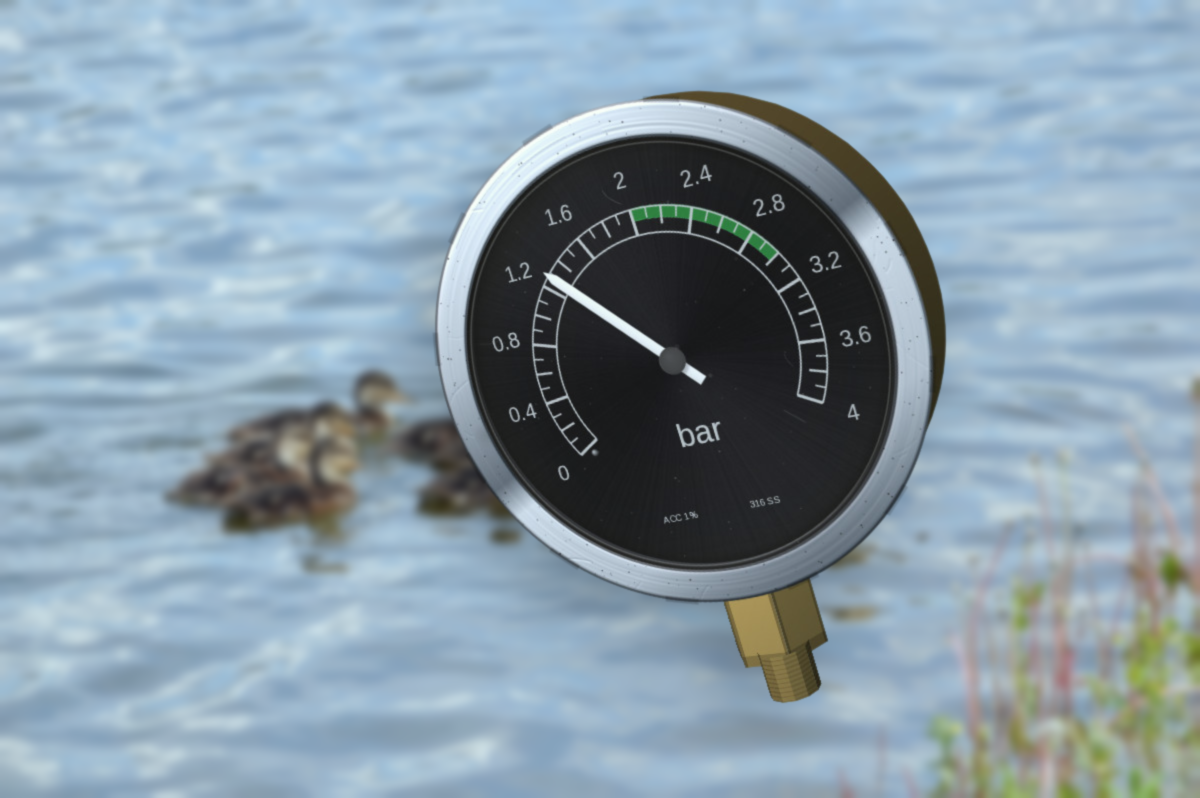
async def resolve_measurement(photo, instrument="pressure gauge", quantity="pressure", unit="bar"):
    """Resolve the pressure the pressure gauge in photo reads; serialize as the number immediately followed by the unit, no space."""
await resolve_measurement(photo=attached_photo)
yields 1.3bar
